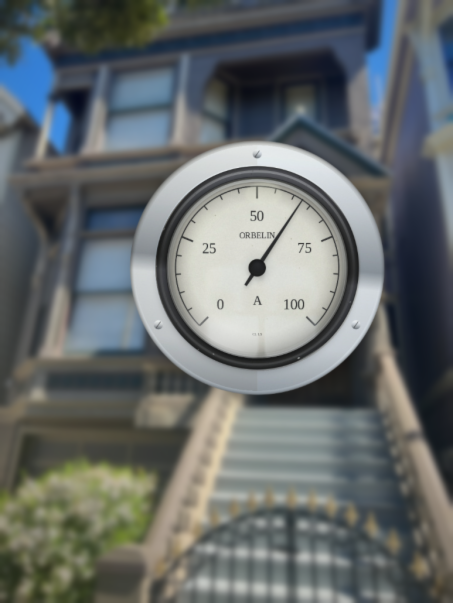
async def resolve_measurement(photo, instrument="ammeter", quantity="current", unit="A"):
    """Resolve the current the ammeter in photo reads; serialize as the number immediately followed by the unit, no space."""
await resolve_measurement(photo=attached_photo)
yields 62.5A
